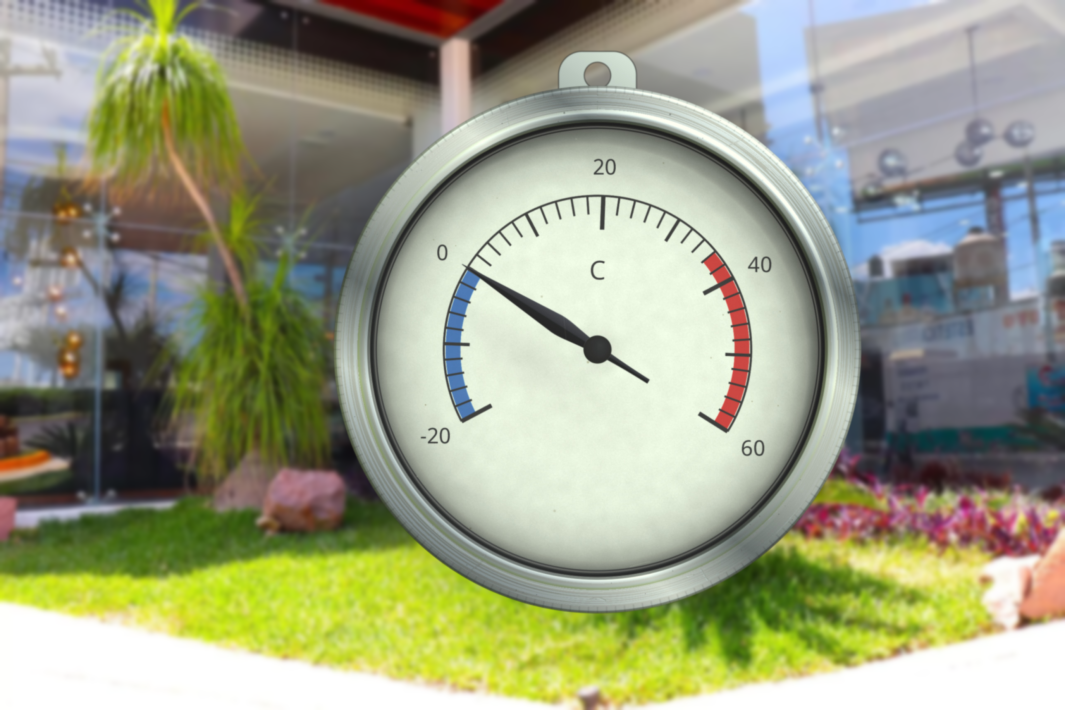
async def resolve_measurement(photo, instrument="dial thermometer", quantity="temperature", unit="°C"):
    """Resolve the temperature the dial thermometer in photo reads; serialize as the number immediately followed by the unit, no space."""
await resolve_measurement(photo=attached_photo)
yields 0°C
